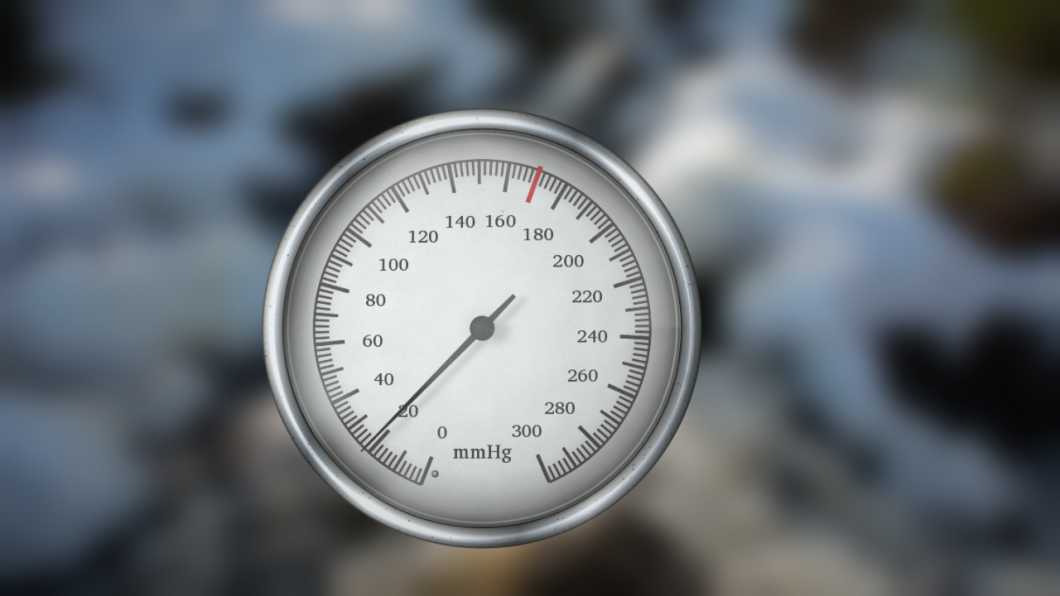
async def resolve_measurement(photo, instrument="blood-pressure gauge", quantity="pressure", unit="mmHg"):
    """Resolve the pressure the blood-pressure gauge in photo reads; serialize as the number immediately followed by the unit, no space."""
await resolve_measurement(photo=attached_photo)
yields 22mmHg
